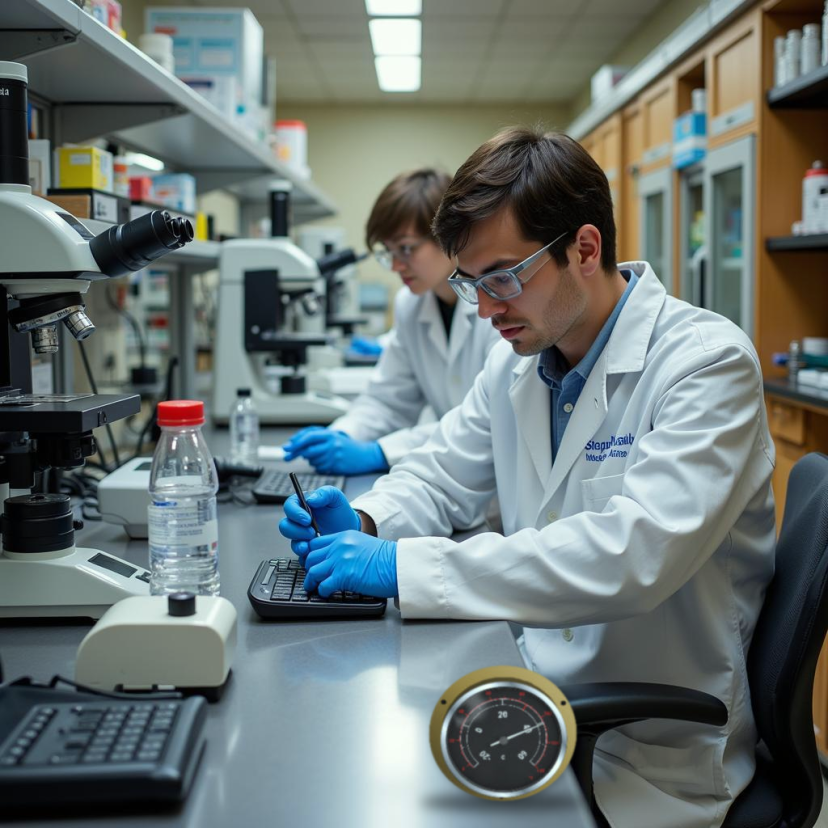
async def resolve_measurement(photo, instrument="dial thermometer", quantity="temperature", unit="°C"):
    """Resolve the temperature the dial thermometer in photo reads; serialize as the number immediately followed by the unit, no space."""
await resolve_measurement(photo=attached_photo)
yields 40°C
